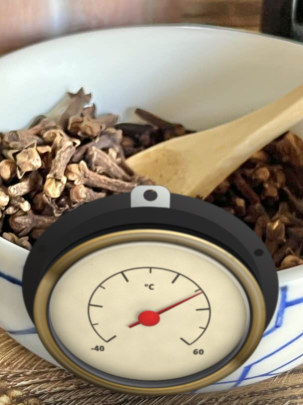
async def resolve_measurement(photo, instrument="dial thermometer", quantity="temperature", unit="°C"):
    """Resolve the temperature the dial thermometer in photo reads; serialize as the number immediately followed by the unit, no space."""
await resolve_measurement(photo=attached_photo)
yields 30°C
